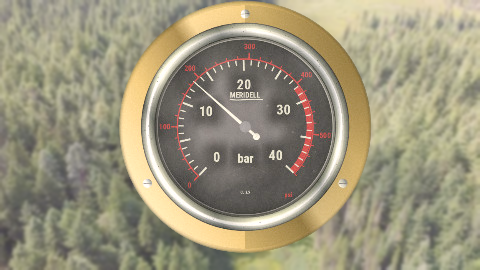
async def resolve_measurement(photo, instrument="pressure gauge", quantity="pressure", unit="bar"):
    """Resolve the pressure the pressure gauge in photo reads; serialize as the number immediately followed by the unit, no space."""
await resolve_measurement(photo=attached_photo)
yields 13bar
